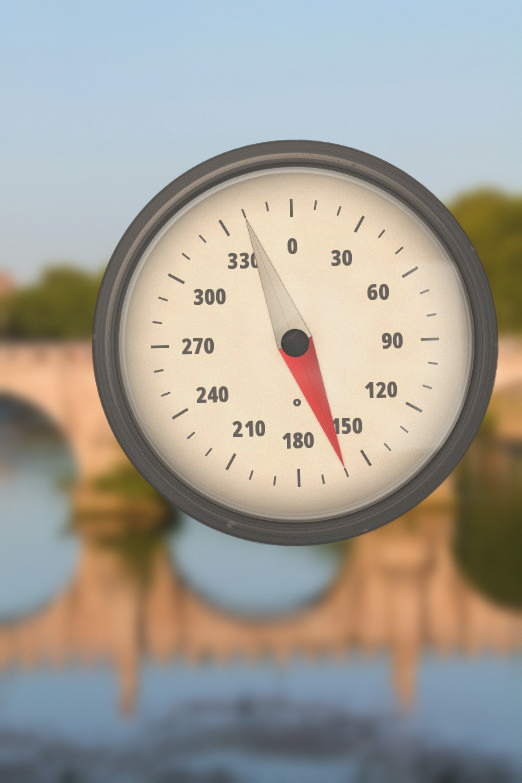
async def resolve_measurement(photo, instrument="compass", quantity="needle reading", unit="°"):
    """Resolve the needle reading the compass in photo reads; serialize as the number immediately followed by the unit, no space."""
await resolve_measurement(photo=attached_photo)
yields 160°
